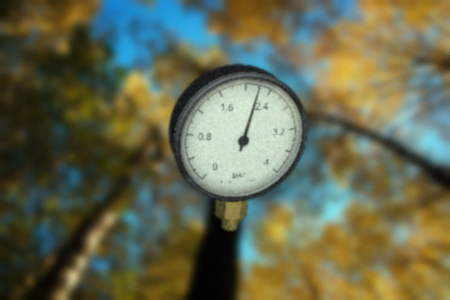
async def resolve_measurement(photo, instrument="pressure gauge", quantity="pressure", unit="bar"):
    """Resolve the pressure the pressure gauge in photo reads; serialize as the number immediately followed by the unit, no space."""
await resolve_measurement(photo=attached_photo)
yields 2.2bar
